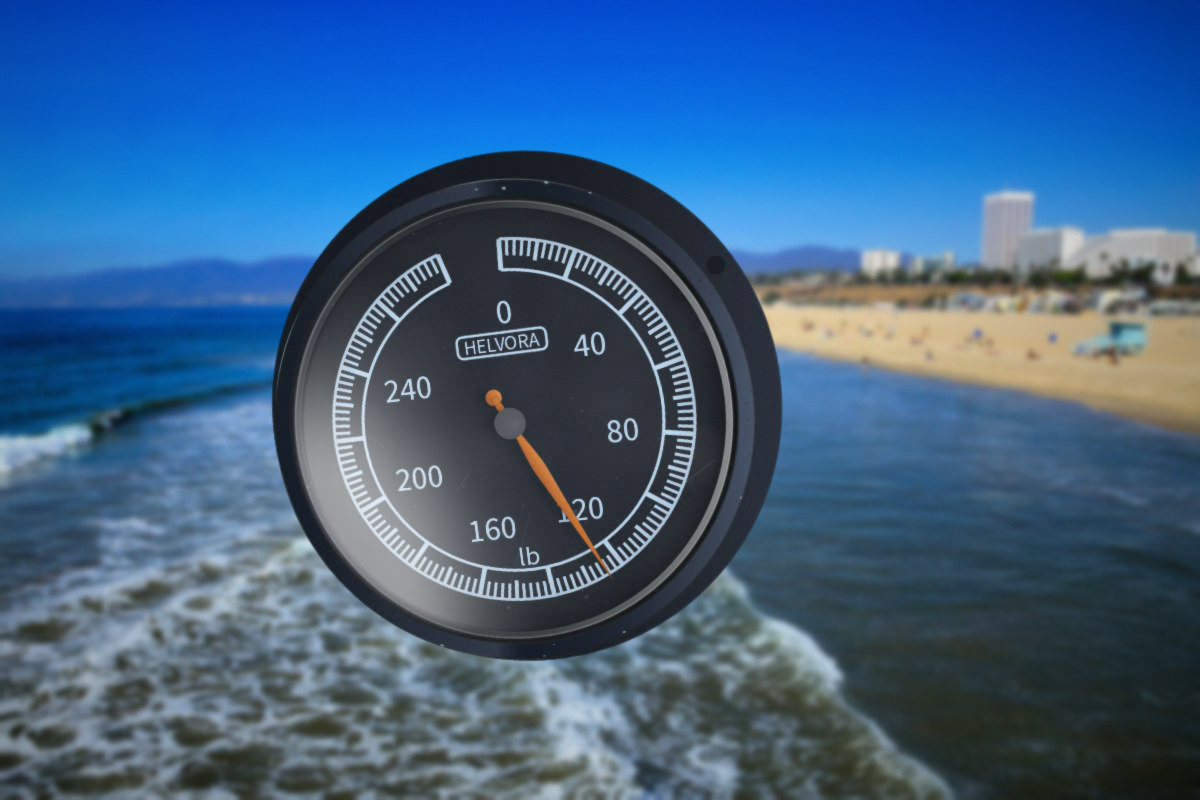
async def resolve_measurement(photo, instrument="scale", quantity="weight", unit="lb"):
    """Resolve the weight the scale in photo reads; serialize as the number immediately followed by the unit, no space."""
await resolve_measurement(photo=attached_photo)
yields 124lb
